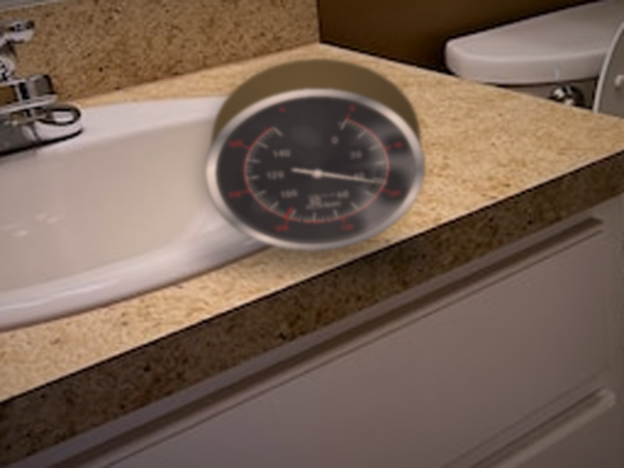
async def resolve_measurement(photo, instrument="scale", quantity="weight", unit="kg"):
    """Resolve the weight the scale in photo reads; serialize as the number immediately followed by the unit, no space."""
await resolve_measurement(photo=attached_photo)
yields 40kg
